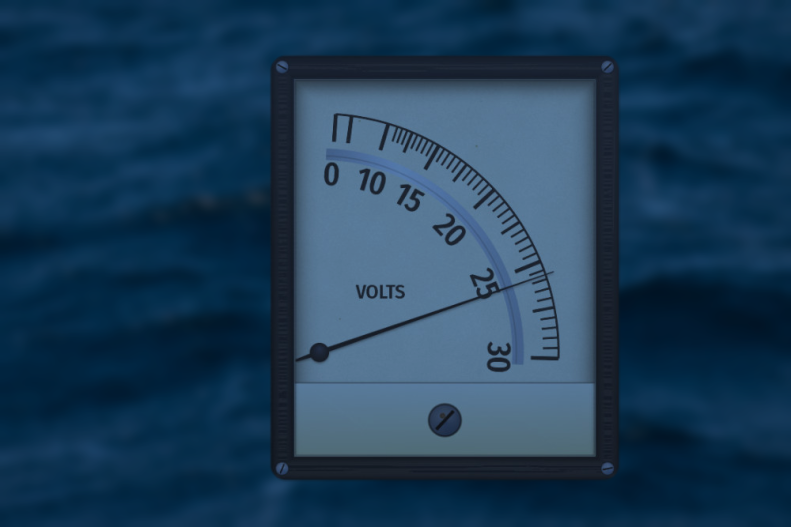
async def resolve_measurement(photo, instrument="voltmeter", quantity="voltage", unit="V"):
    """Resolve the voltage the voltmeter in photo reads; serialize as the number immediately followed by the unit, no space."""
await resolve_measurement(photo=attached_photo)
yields 25.75V
